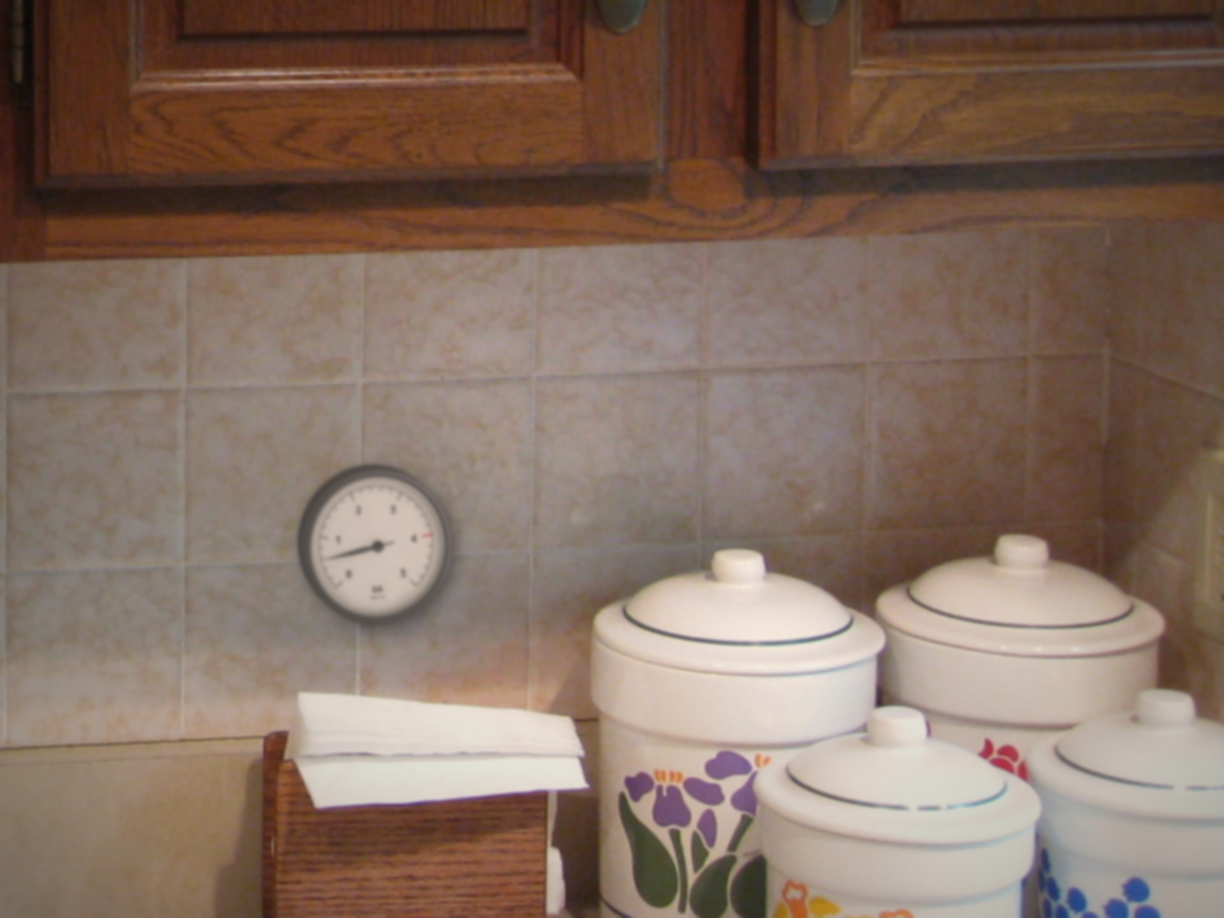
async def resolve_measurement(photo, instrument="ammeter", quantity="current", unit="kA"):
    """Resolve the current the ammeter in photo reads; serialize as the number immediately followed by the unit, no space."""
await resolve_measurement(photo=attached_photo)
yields 0.6kA
